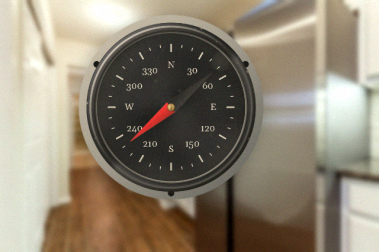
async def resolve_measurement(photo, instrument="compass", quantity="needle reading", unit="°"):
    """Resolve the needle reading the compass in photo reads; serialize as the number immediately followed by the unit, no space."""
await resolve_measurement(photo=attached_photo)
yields 230°
